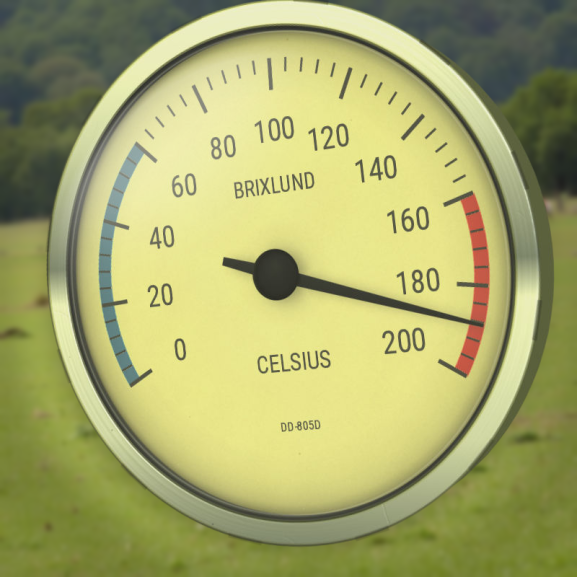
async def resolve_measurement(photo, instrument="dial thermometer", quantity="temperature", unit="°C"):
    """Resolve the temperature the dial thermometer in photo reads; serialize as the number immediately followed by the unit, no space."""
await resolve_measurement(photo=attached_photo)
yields 188°C
